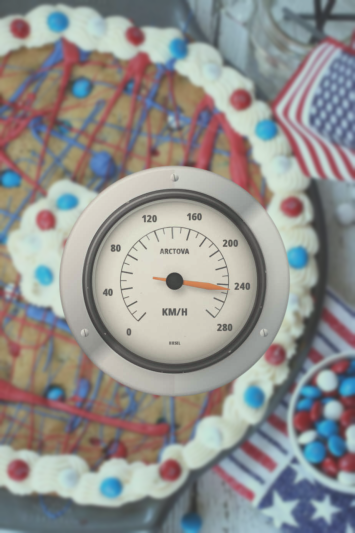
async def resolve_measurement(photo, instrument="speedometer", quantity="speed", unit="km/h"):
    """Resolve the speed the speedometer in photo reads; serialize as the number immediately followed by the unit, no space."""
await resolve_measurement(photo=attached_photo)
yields 245km/h
